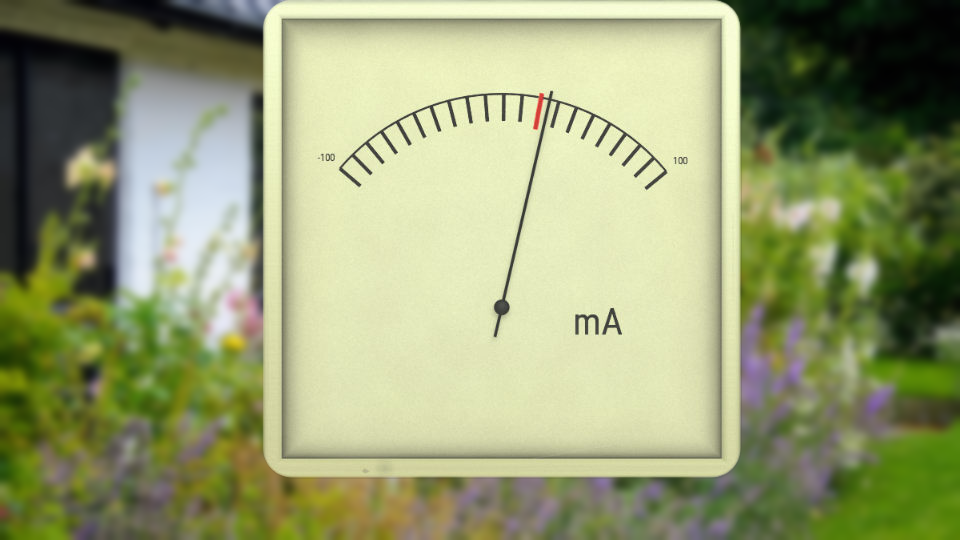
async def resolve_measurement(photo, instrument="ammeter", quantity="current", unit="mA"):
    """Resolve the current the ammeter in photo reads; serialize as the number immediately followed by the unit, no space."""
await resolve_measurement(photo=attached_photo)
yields 25mA
